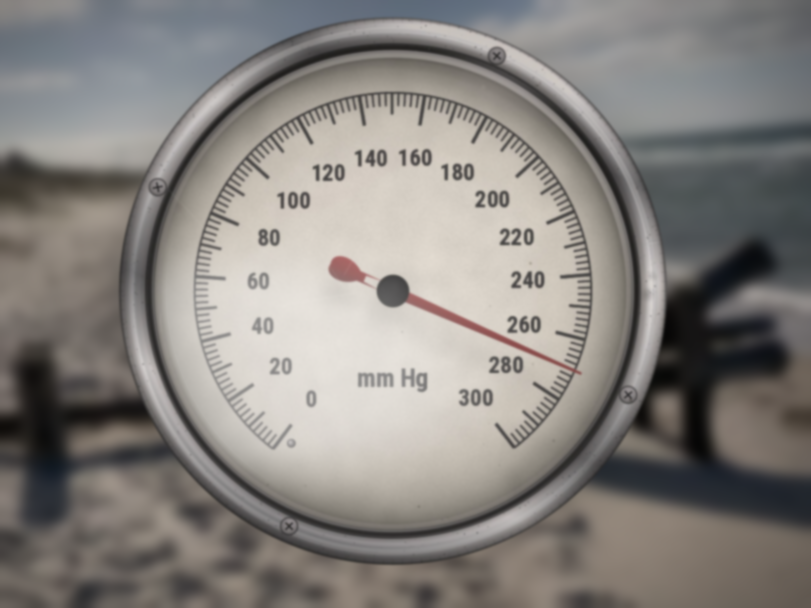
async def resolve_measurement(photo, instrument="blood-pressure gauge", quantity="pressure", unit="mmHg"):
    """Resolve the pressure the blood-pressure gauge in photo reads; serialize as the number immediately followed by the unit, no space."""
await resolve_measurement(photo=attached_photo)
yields 270mmHg
